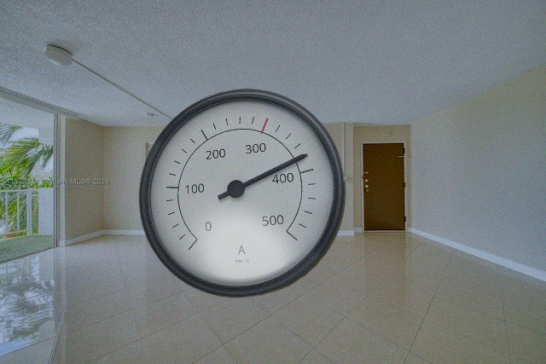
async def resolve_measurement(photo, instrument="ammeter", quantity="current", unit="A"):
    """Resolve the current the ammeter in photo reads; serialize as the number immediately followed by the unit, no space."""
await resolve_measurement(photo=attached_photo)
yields 380A
